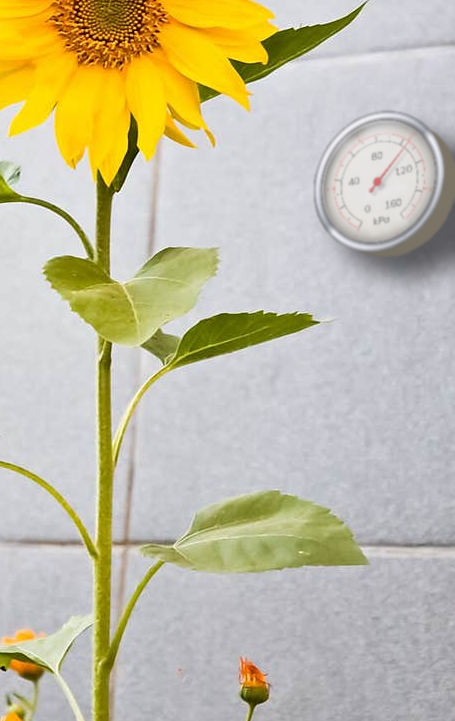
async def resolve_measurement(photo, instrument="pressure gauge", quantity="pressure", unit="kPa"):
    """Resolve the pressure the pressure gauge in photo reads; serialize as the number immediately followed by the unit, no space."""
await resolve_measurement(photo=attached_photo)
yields 105kPa
